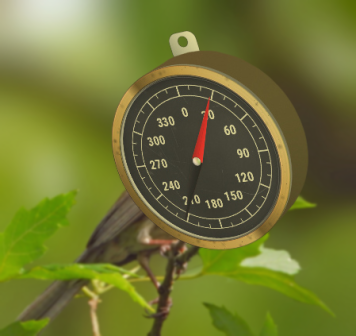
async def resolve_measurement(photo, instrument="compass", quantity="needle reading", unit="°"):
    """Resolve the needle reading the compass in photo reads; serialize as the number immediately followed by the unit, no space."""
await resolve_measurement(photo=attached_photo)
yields 30°
